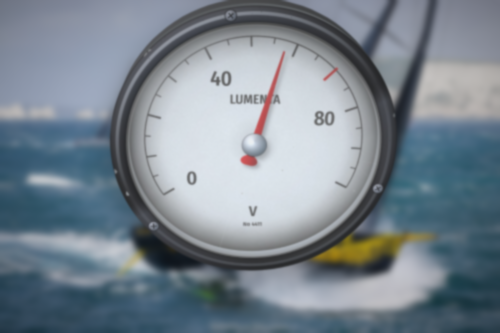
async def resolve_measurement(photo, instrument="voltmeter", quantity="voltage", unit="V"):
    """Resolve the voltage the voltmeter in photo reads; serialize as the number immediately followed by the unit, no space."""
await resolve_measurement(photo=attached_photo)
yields 57.5V
